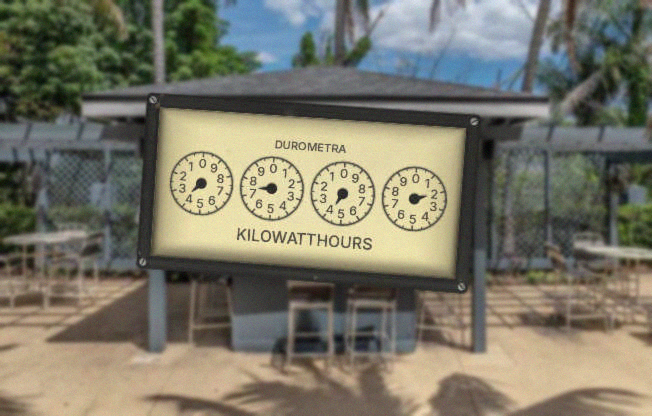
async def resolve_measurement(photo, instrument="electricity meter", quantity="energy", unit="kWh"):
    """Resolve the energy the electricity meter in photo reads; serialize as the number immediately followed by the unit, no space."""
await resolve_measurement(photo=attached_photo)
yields 3742kWh
